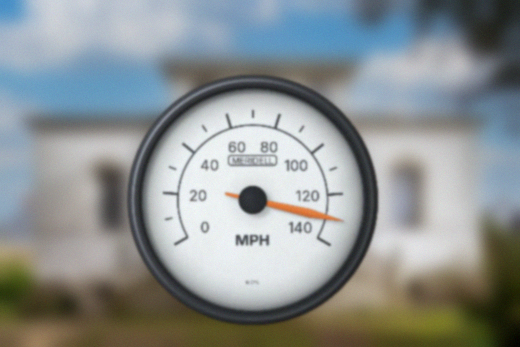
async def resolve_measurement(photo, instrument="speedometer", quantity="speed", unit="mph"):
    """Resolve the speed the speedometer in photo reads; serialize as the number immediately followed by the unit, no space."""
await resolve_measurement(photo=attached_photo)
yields 130mph
